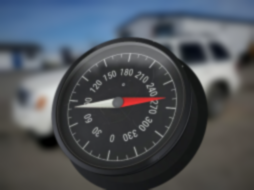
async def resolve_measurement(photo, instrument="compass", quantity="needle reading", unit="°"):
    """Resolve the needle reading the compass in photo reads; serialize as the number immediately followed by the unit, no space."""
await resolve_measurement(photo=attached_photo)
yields 260°
